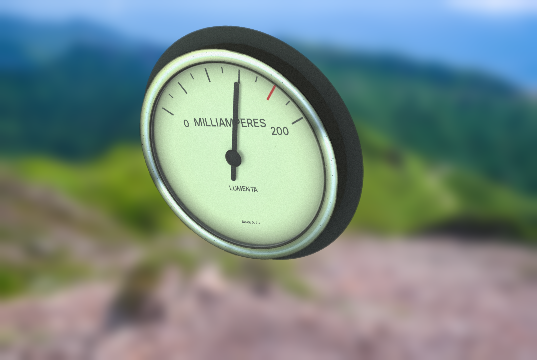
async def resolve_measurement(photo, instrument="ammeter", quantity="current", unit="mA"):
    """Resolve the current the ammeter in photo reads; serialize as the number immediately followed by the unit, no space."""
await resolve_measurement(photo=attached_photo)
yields 120mA
